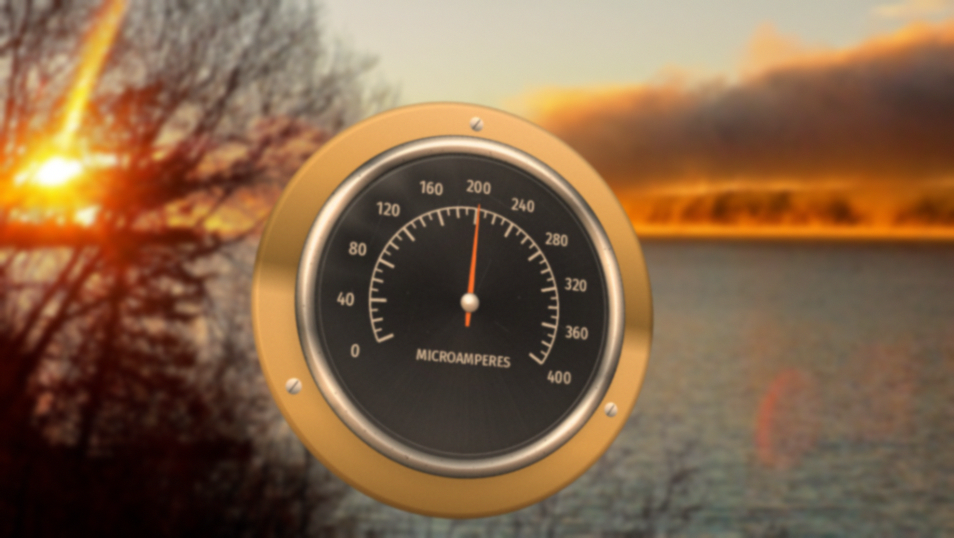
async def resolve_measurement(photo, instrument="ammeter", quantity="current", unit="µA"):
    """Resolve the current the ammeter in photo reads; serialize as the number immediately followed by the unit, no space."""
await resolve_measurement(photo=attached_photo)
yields 200µA
